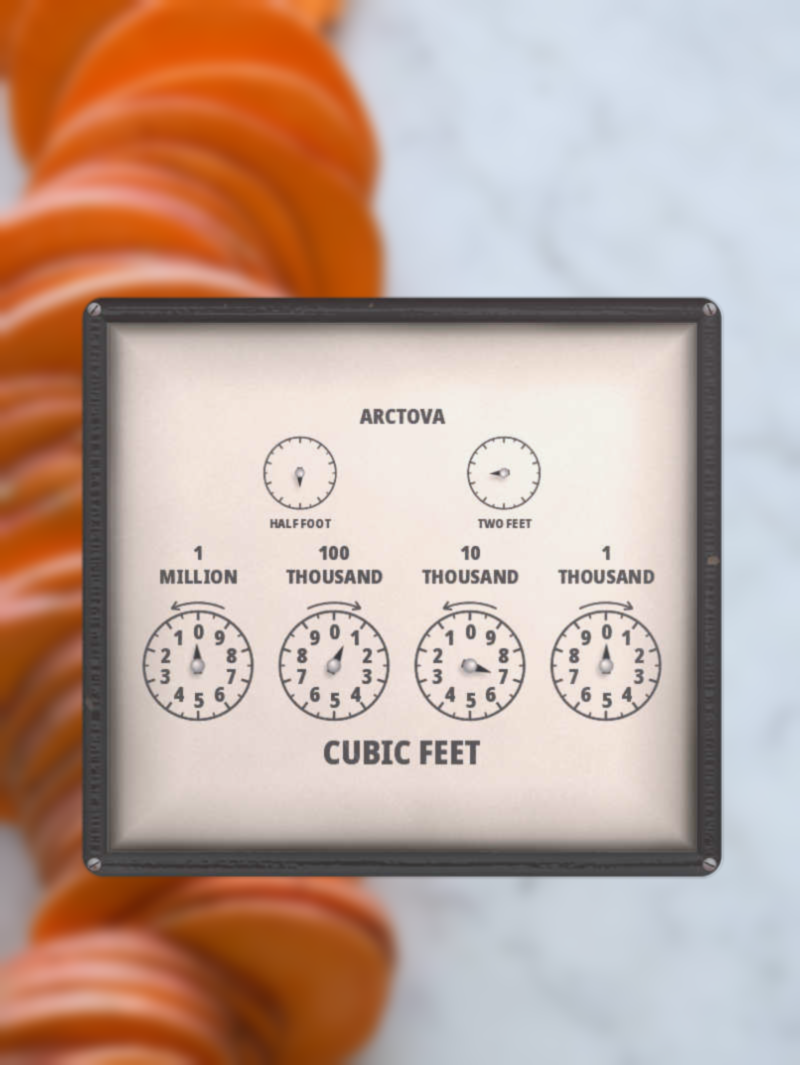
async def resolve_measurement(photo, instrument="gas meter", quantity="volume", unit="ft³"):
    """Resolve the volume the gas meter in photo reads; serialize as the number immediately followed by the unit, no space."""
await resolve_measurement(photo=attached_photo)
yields 7000ft³
